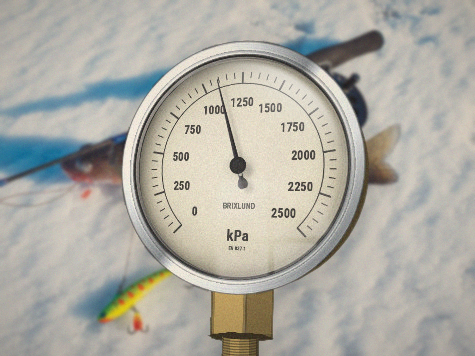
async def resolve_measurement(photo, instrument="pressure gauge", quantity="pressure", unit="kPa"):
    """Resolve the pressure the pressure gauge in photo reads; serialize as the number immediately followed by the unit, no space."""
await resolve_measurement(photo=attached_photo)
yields 1100kPa
